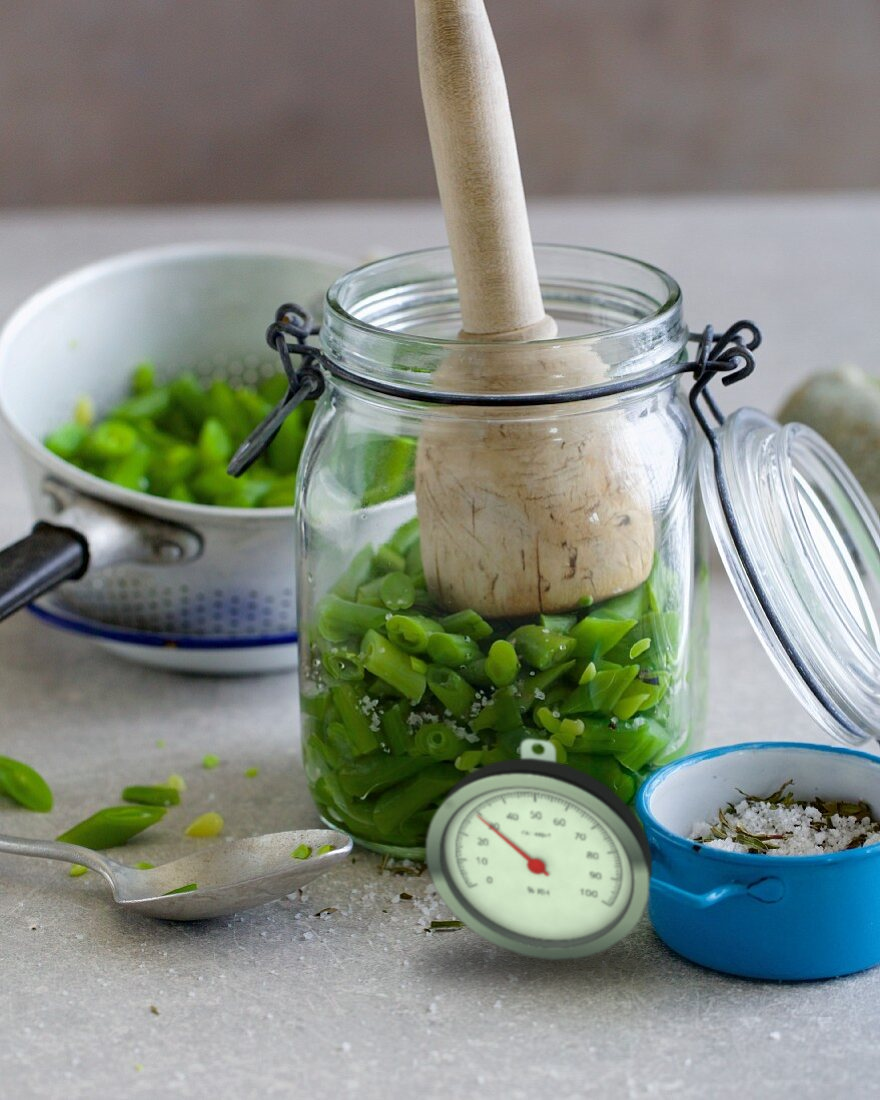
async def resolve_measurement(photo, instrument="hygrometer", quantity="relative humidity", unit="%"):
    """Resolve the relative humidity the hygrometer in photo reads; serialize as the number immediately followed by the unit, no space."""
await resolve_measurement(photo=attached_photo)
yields 30%
